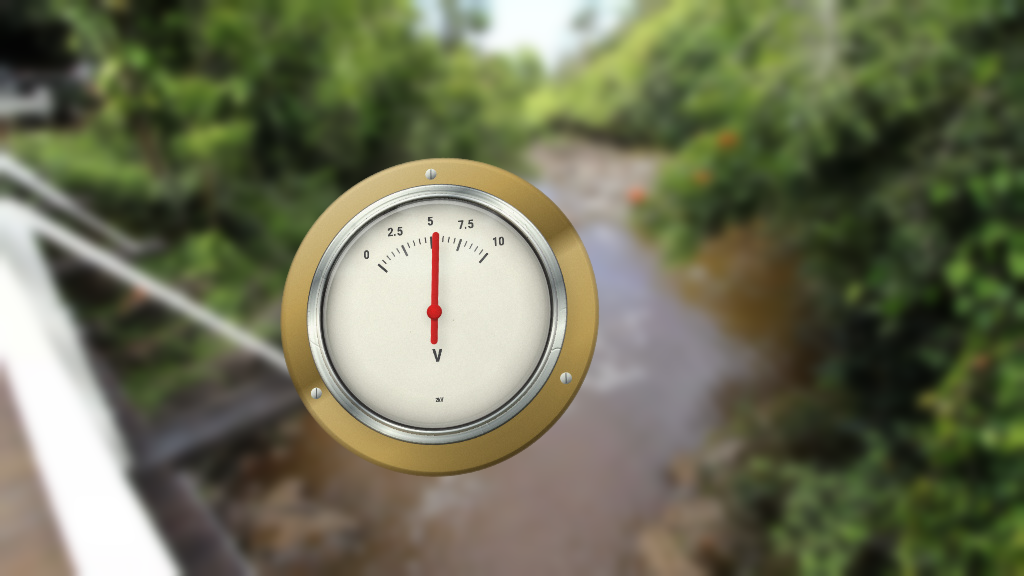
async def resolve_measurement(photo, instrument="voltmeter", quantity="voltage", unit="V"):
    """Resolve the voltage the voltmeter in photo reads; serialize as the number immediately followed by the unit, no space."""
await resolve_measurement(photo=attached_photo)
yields 5.5V
